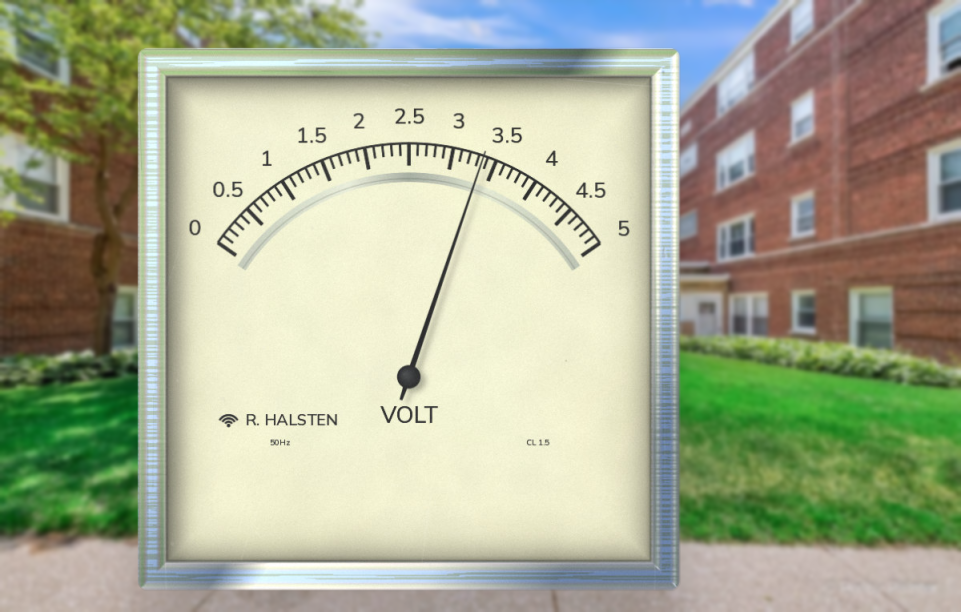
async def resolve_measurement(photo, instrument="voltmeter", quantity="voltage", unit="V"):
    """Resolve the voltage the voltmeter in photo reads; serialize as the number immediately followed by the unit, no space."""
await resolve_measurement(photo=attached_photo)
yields 3.35V
